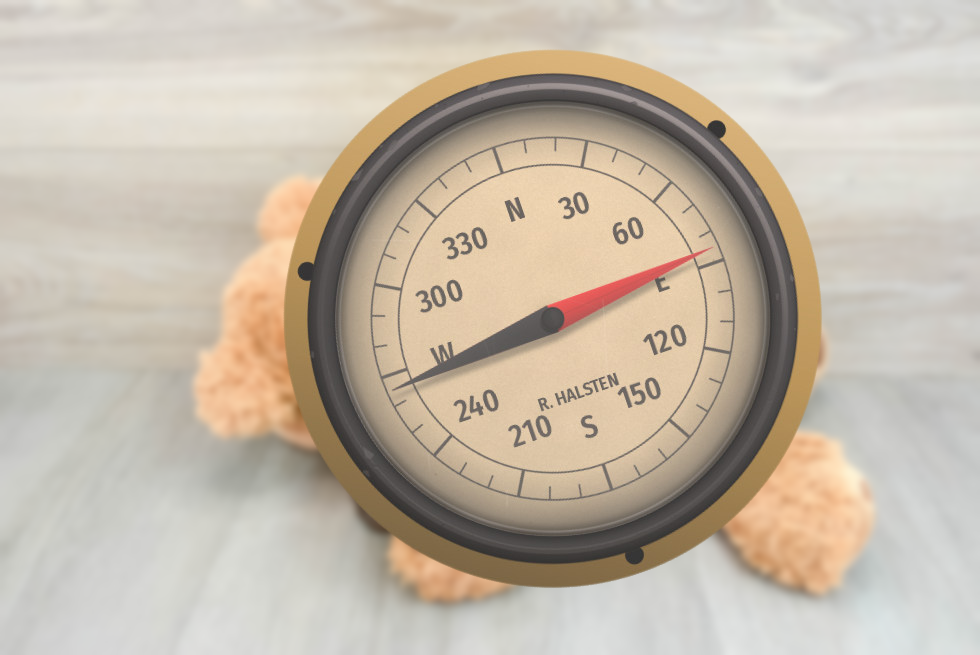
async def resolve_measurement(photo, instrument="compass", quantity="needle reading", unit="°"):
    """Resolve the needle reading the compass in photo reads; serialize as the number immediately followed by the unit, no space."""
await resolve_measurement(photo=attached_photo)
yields 85°
